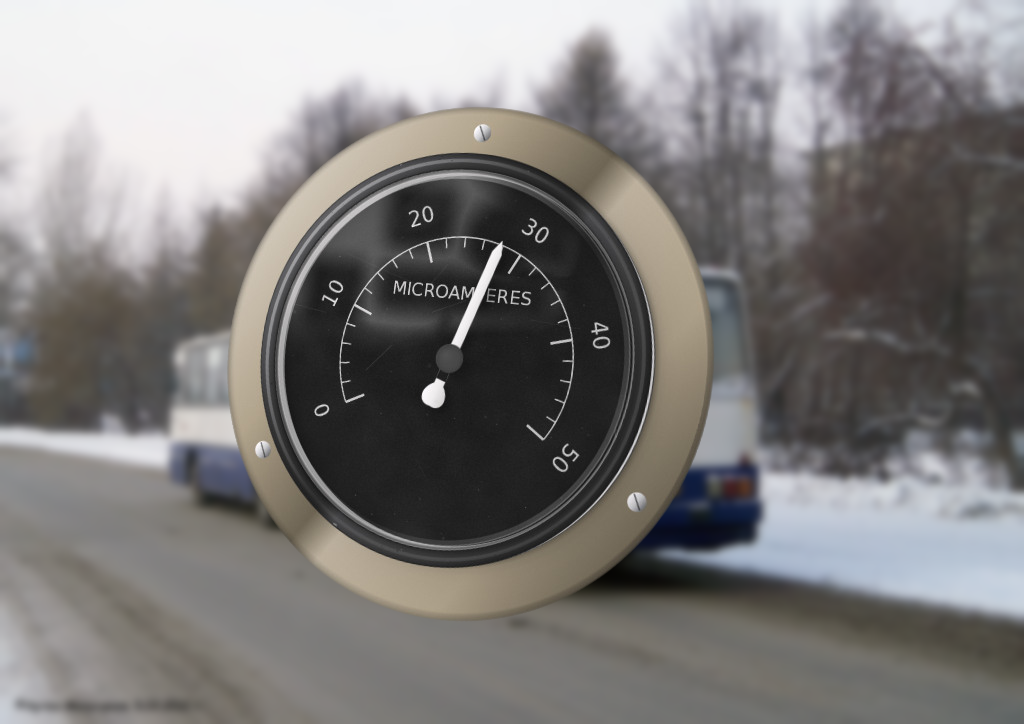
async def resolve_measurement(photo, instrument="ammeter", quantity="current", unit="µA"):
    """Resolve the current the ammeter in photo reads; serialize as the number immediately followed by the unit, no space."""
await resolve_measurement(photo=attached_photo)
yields 28µA
